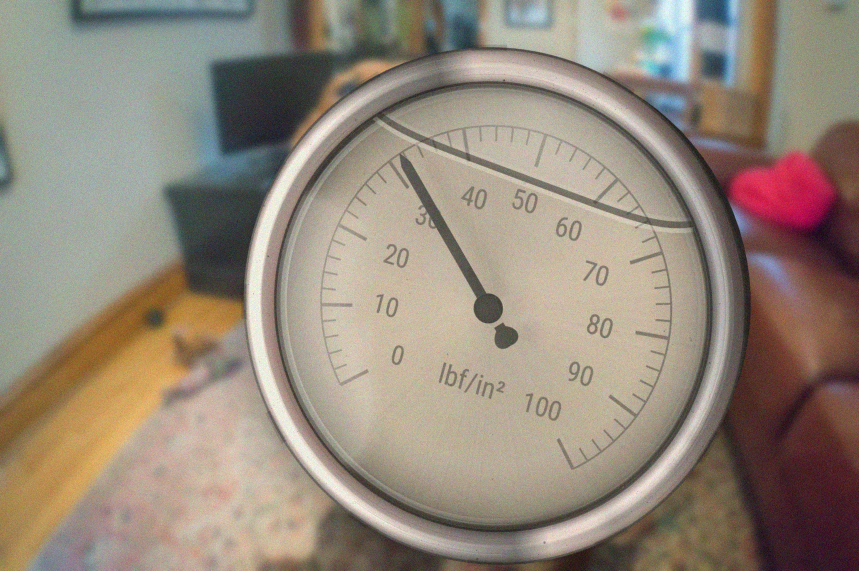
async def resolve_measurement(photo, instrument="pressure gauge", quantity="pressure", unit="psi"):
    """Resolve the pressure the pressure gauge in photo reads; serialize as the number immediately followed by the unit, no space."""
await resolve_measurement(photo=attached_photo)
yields 32psi
